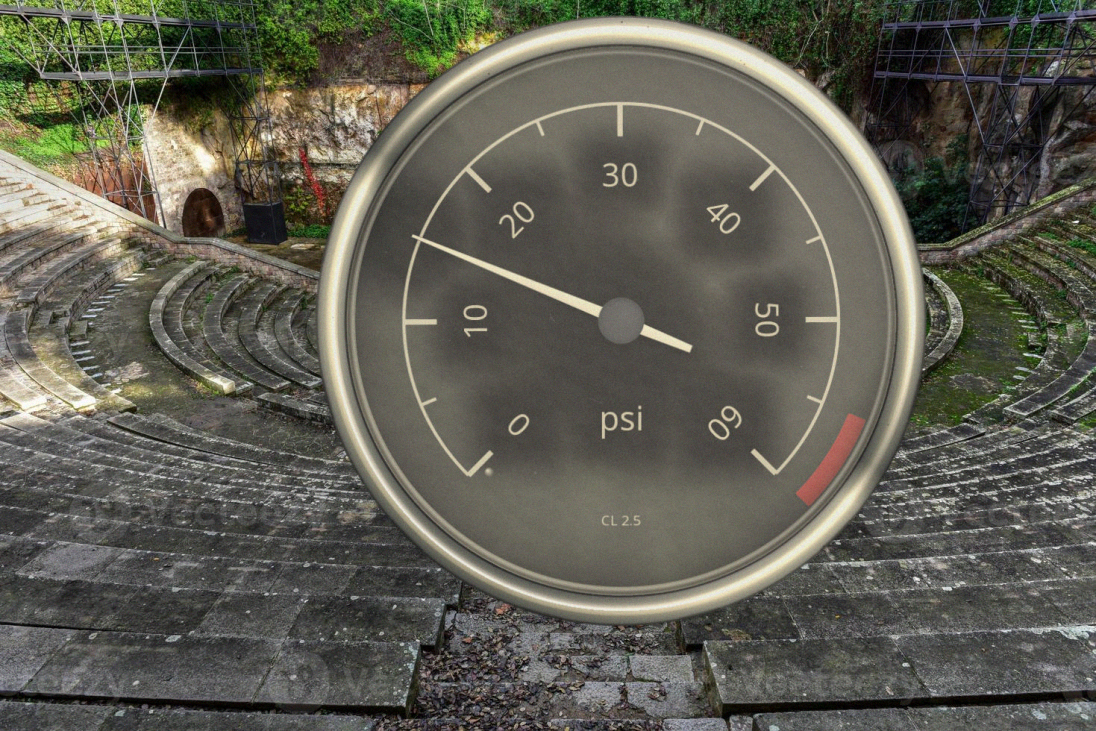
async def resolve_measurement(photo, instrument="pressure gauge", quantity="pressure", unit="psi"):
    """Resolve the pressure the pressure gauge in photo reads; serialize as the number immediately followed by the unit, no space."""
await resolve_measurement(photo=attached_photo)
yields 15psi
